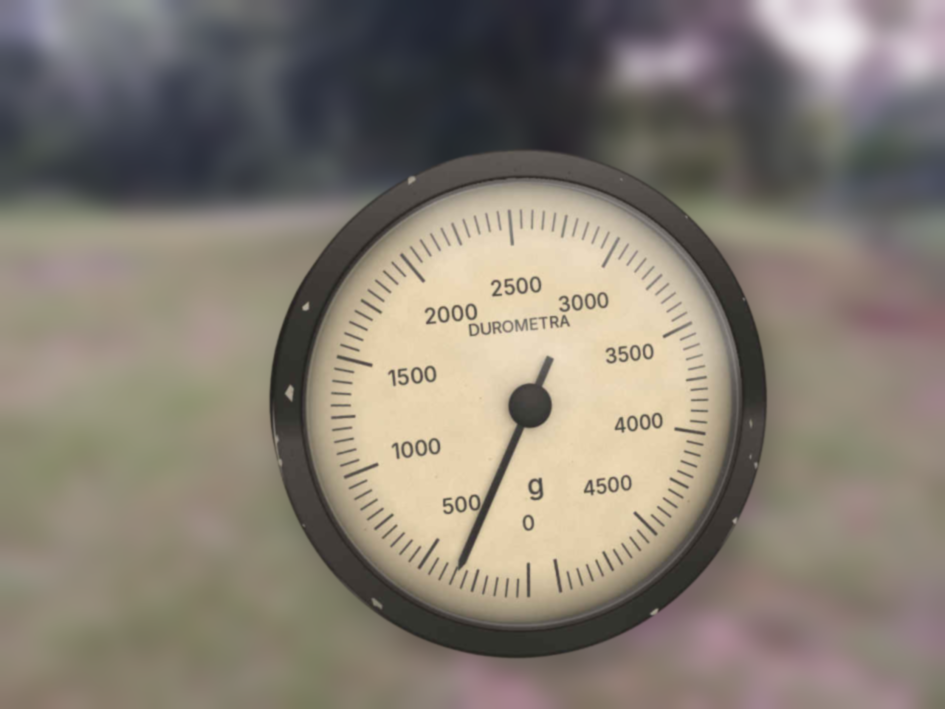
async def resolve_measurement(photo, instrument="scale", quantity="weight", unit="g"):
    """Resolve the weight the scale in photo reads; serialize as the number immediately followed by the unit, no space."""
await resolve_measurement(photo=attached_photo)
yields 350g
